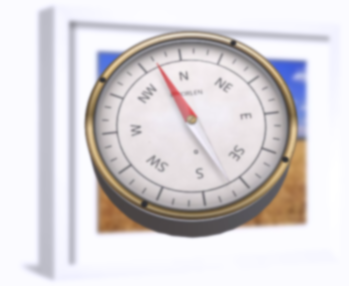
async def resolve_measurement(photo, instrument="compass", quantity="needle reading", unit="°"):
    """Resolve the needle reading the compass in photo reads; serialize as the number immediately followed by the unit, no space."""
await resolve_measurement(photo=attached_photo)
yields 340°
